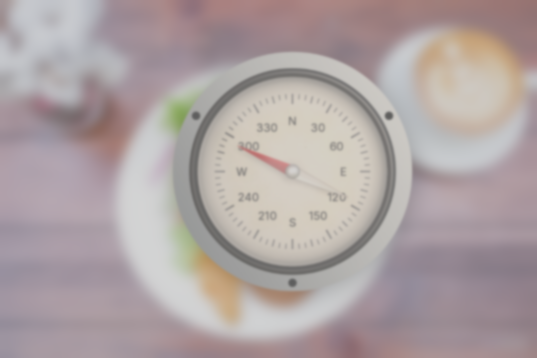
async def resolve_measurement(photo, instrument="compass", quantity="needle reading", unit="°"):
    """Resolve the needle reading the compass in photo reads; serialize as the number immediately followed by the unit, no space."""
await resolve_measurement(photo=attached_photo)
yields 295°
